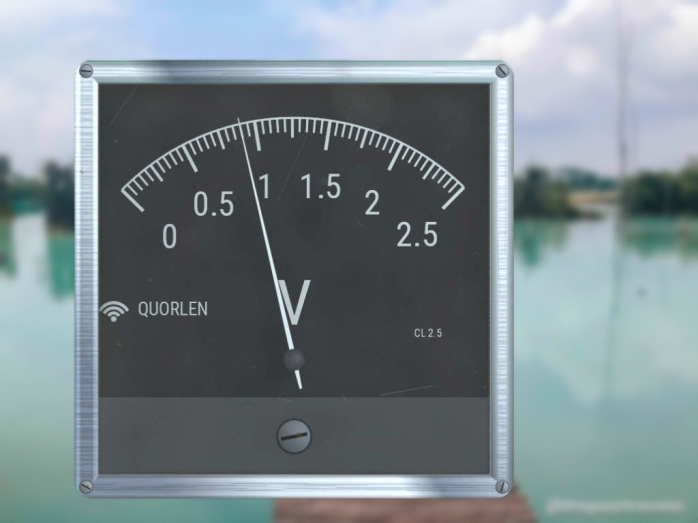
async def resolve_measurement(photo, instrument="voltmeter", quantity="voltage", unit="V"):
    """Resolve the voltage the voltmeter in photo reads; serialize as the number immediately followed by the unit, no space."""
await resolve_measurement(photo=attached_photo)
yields 0.9V
